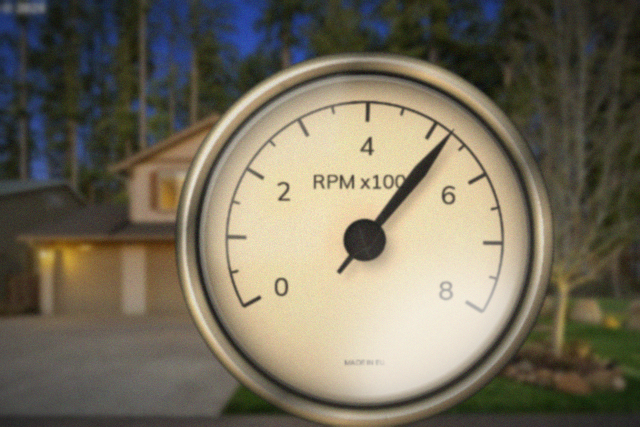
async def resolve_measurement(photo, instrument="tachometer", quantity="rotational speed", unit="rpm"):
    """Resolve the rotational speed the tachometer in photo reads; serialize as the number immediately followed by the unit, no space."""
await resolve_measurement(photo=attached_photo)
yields 5250rpm
